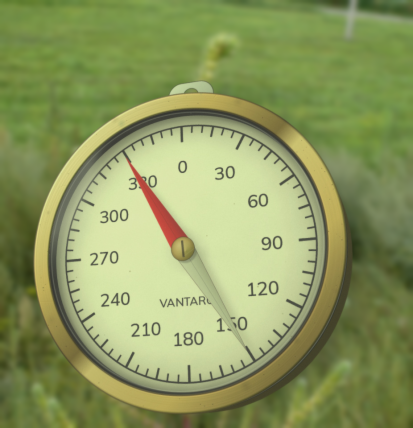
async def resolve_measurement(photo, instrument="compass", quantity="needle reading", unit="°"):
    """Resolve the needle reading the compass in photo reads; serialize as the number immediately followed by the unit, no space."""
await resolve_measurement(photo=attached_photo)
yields 330°
